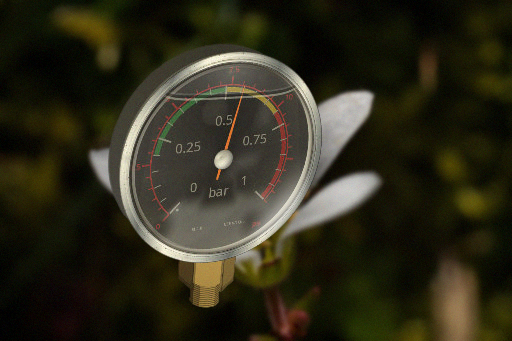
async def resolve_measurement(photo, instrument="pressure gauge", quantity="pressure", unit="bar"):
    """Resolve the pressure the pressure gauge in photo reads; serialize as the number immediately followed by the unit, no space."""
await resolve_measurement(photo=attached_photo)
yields 0.55bar
